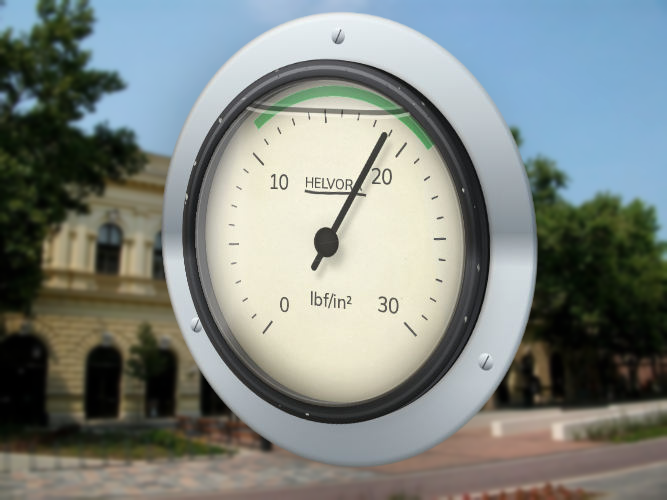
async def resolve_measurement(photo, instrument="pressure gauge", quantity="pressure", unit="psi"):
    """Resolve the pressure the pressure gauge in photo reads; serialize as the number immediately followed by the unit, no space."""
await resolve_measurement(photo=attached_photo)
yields 19psi
